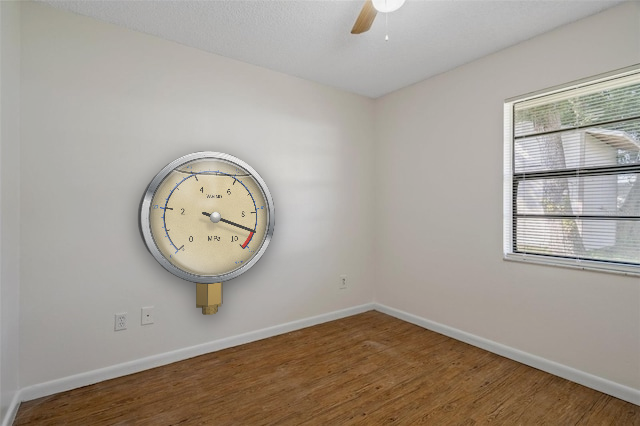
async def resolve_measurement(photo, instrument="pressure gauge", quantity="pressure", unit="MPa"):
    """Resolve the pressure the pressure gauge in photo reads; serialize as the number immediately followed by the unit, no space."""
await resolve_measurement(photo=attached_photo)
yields 9MPa
